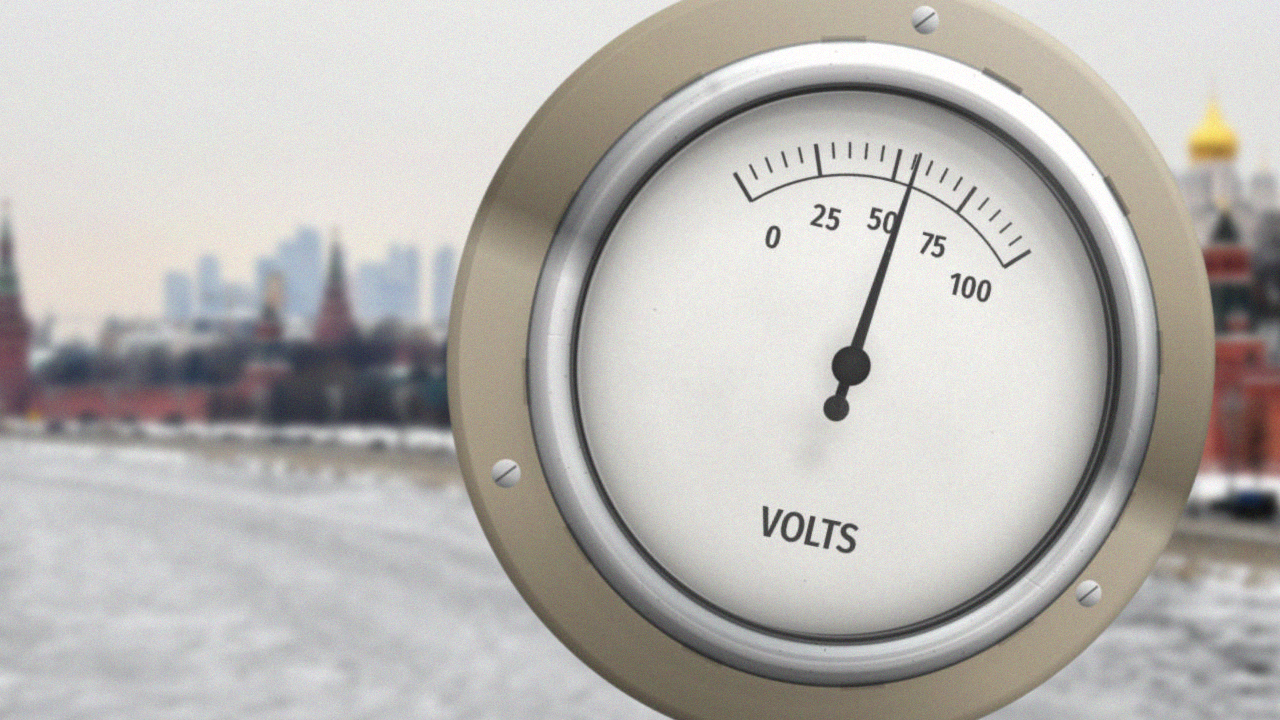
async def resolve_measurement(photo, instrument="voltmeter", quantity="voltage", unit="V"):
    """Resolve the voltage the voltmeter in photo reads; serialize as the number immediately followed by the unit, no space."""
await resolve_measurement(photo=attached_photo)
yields 55V
